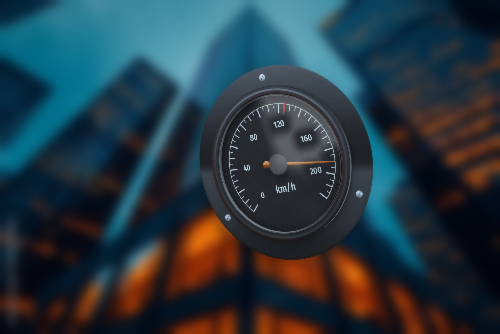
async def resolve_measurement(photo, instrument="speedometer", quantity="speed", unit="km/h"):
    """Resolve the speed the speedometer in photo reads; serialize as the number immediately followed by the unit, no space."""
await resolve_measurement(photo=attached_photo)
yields 190km/h
